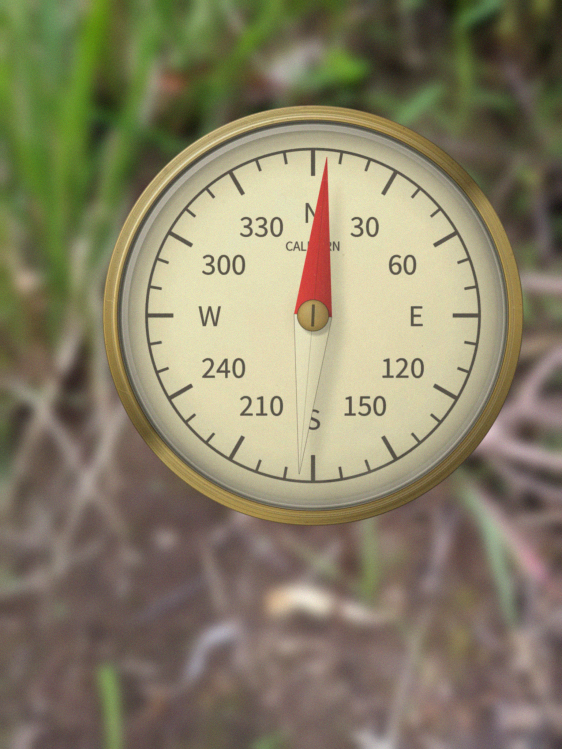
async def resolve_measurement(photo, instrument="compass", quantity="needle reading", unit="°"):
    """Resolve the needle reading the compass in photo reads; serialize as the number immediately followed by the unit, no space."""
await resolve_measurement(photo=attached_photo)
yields 5°
